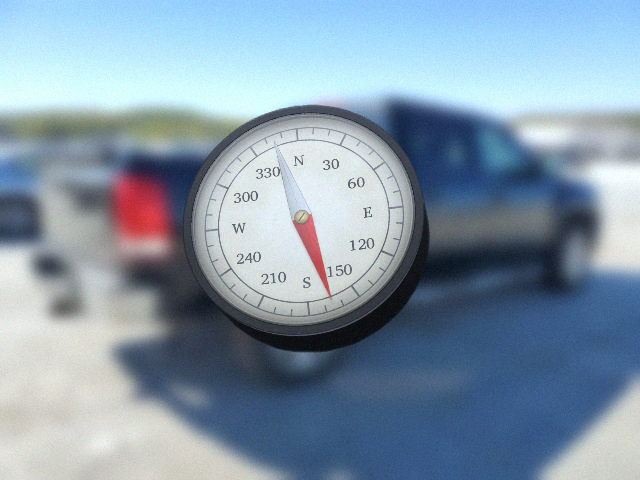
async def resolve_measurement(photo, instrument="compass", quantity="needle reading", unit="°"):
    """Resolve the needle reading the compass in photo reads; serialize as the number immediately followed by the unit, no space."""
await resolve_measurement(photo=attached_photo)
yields 165°
